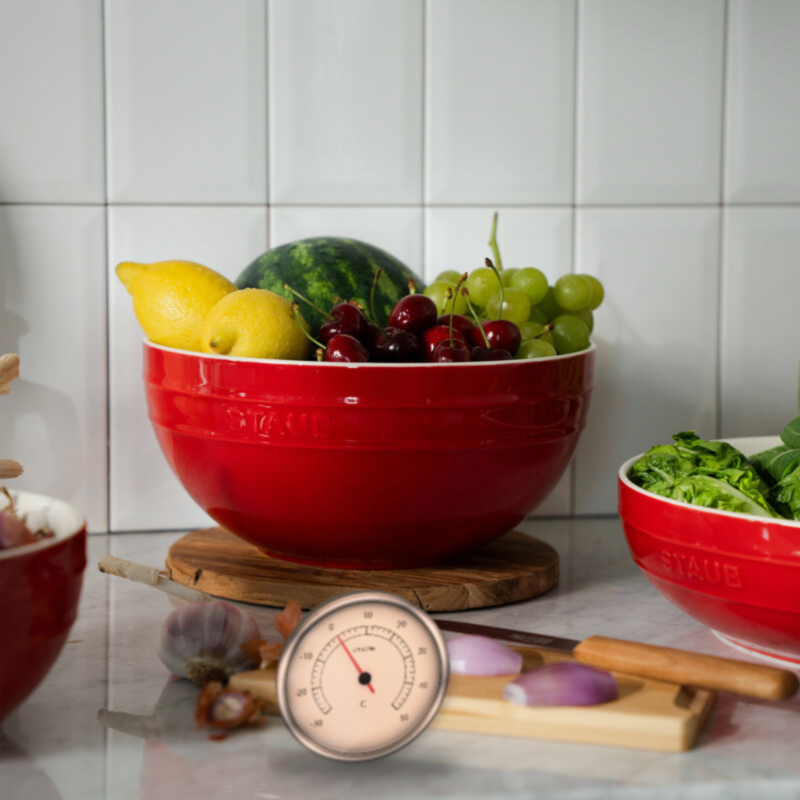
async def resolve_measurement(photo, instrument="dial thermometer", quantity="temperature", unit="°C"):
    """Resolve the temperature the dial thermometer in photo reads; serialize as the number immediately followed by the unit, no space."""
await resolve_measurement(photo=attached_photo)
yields 0°C
